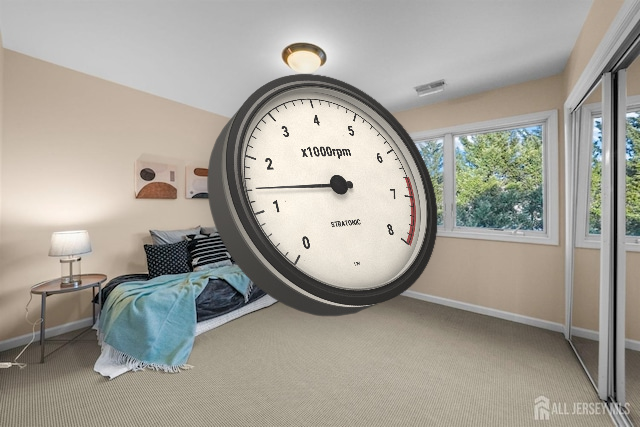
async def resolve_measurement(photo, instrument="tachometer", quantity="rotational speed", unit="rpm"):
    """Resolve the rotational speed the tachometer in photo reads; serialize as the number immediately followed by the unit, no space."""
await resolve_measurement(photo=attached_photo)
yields 1400rpm
